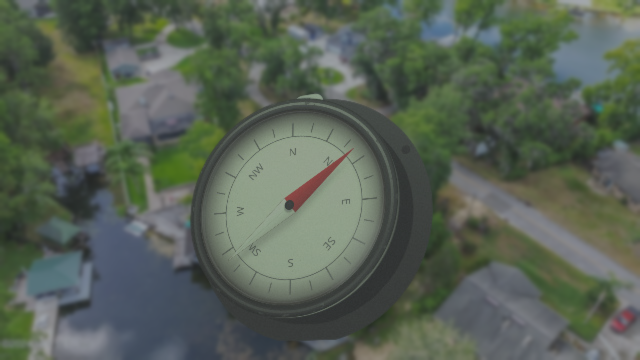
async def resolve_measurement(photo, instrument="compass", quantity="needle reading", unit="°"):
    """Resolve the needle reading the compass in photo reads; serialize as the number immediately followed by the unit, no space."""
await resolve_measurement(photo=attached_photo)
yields 52.5°
